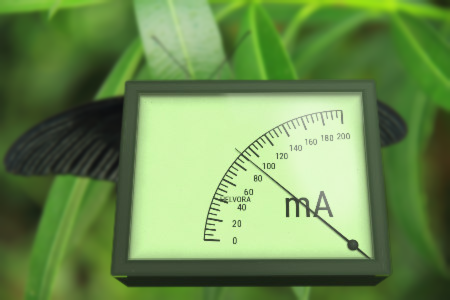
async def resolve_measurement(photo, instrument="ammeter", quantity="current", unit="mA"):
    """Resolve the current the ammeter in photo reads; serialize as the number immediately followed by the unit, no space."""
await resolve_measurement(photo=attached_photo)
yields 90mA
